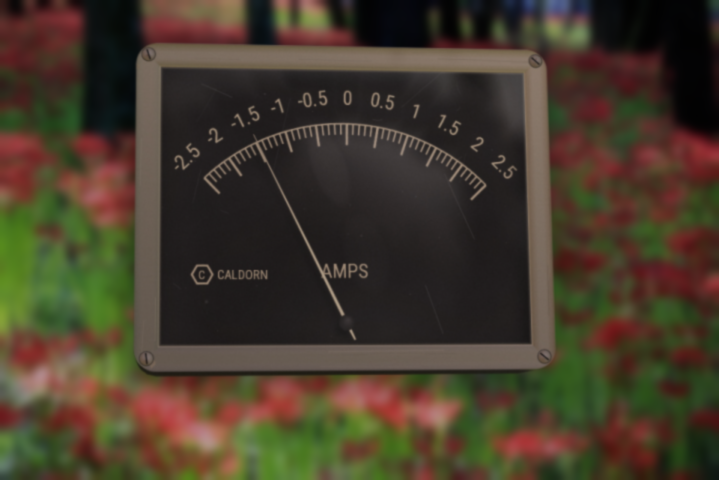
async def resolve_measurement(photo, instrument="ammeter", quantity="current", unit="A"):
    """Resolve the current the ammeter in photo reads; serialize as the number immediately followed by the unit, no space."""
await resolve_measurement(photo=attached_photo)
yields -1.5A
